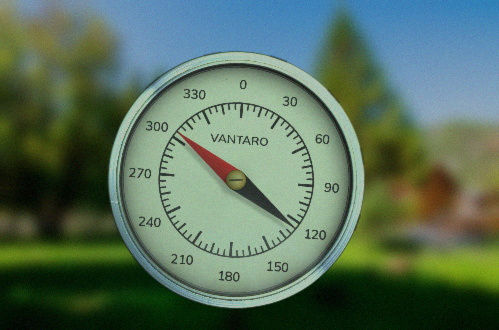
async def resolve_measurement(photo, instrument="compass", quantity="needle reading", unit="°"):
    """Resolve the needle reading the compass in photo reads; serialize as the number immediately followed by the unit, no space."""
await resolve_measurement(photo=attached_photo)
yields 305°
